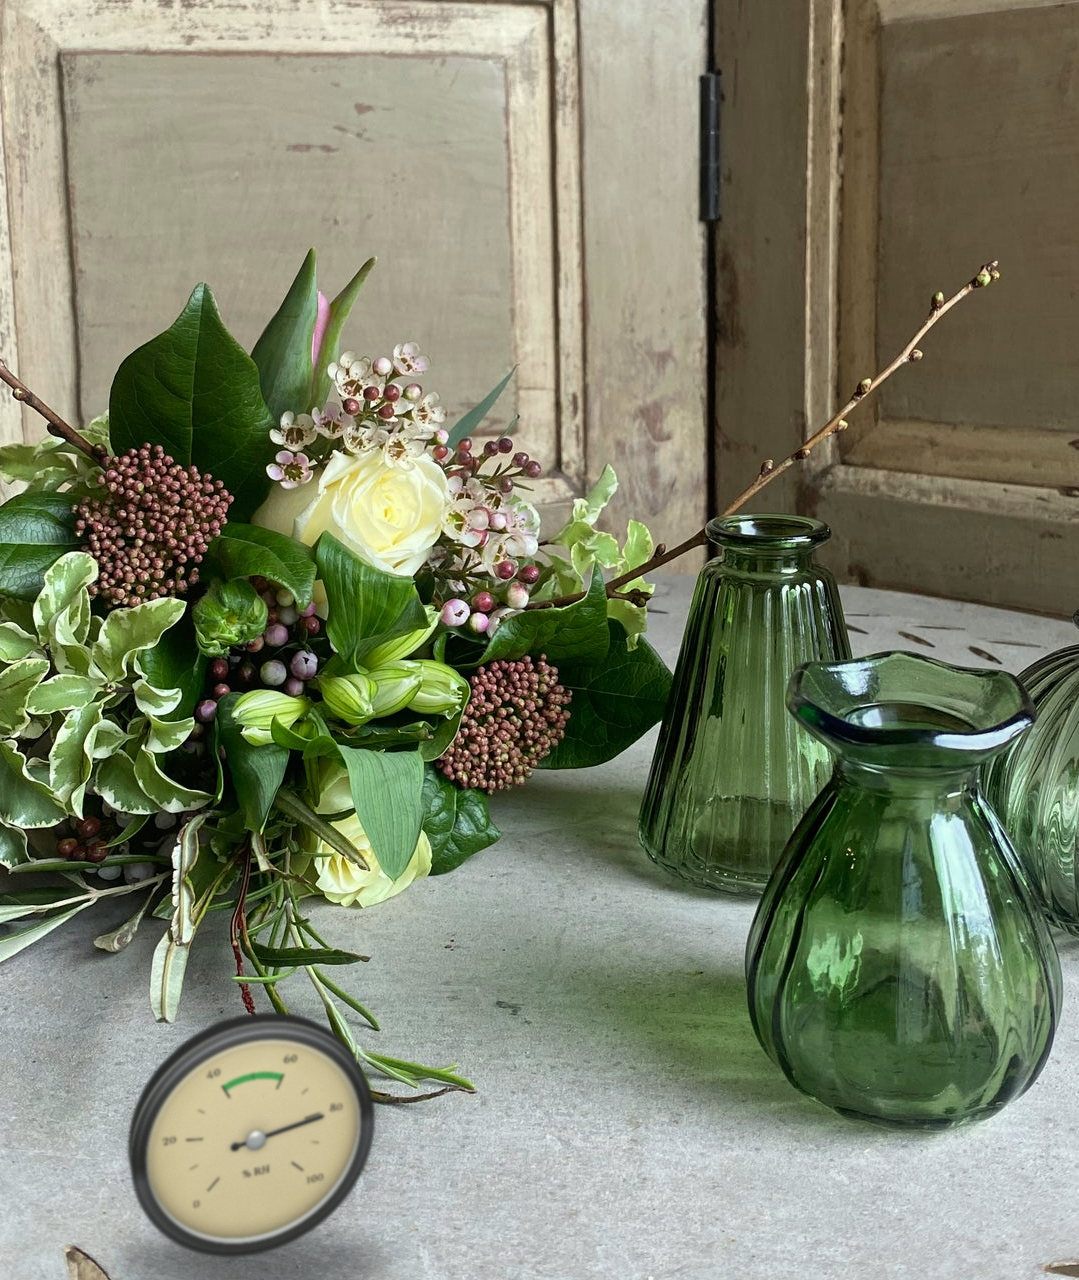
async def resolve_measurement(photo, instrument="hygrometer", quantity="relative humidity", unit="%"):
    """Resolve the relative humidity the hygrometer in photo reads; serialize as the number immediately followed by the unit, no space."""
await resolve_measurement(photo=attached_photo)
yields 80%
